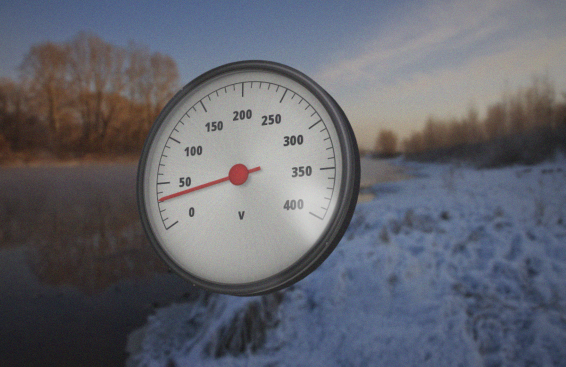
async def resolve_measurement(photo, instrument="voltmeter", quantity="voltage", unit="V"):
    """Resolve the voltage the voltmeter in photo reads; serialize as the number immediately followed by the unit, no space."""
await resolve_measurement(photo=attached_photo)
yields 30V
